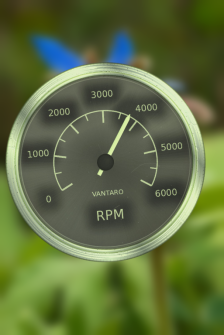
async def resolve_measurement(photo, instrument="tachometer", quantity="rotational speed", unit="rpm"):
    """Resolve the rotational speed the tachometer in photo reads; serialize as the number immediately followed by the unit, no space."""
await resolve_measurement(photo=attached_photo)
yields 3750rpm
